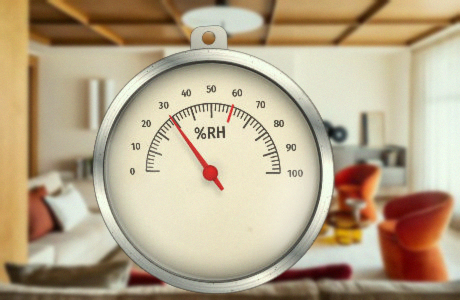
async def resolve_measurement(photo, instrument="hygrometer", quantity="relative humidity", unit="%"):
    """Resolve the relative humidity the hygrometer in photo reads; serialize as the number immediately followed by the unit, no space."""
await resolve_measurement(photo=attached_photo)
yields 30%
